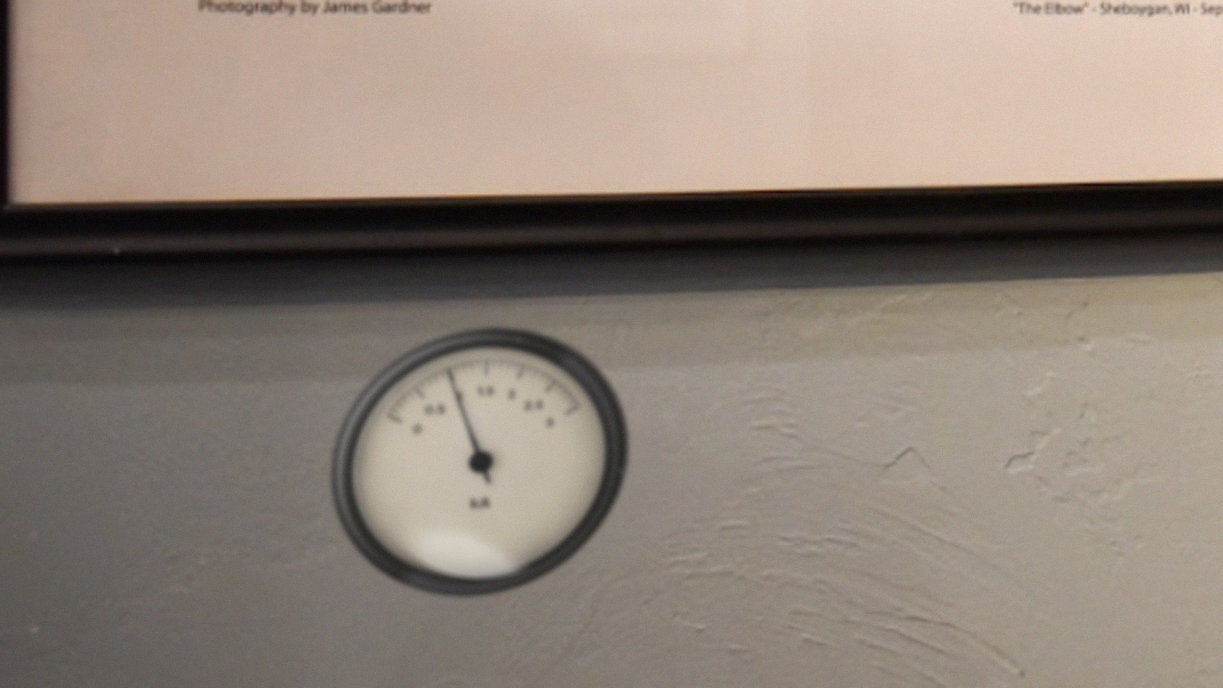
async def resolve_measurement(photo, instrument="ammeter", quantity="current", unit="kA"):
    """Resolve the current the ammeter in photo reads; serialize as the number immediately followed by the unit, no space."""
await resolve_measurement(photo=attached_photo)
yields 1kA
